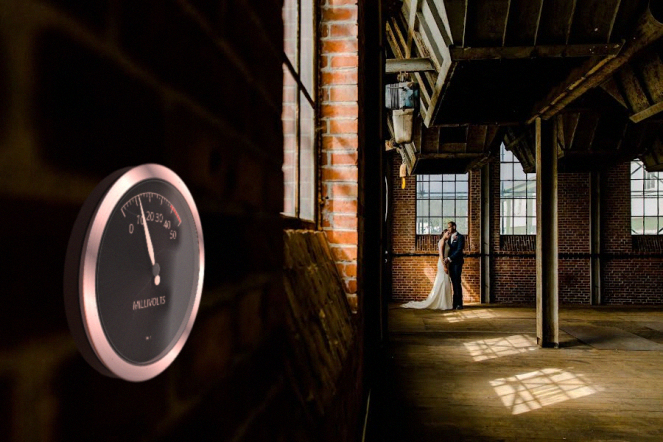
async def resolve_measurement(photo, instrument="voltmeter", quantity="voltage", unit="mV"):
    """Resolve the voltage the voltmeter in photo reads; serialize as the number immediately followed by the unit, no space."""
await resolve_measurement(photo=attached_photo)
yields 10mV
